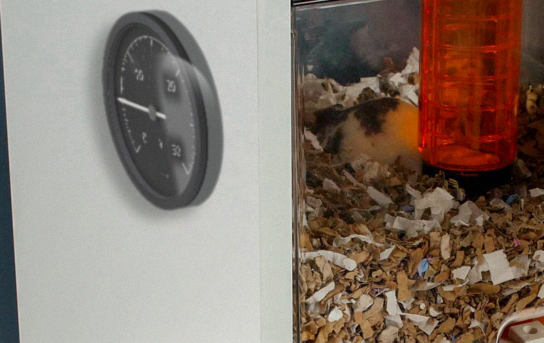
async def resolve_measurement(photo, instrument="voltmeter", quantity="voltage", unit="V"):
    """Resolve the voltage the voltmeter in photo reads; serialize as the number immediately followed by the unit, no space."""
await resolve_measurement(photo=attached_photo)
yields 5V
